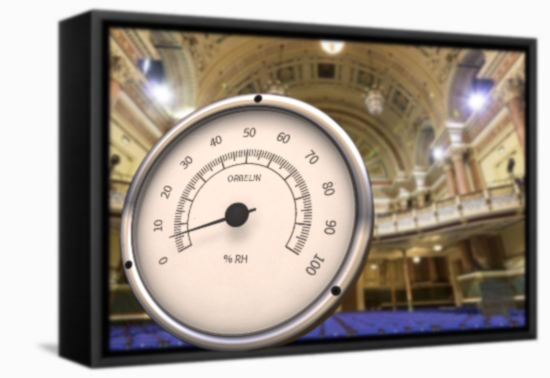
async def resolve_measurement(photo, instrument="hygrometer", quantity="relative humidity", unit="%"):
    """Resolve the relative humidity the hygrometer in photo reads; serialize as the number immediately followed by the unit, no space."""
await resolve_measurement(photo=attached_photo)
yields 5%
